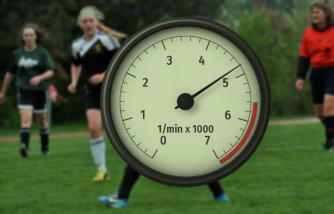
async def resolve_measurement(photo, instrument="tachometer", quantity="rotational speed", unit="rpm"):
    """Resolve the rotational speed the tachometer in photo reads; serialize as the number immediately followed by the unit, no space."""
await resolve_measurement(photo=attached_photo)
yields 4800rpm
